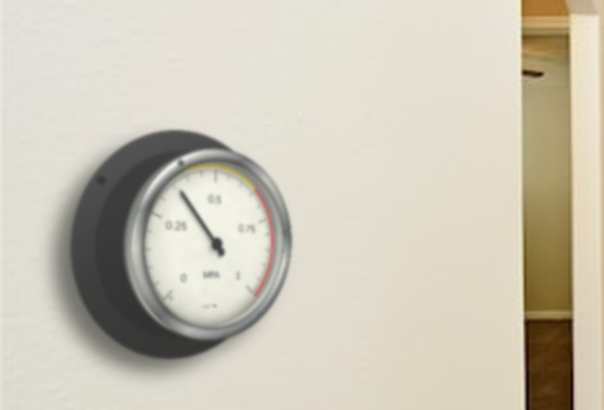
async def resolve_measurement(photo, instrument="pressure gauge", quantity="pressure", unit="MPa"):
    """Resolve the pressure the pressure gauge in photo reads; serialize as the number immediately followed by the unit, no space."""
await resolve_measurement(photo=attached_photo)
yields 0.35MPa
